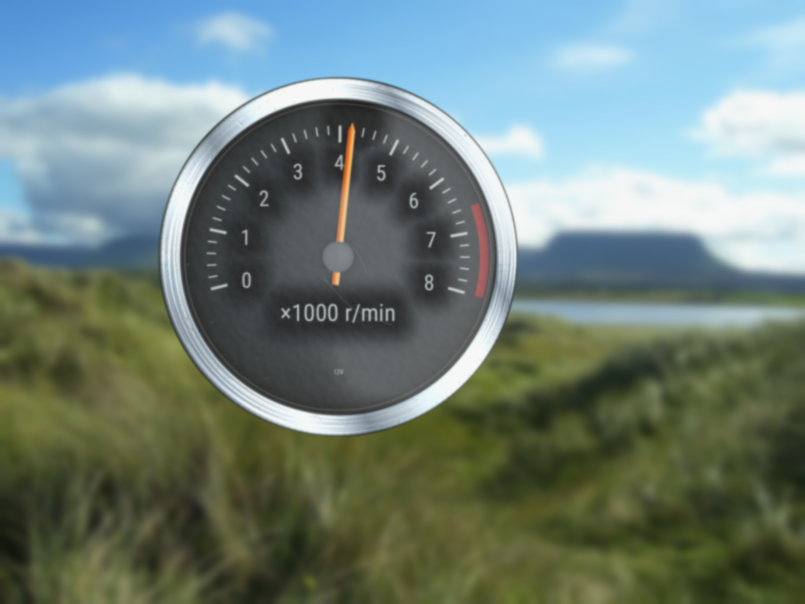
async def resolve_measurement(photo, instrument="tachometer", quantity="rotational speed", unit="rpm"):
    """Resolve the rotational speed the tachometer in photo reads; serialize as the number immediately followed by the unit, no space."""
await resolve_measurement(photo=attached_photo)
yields 4200rpm
